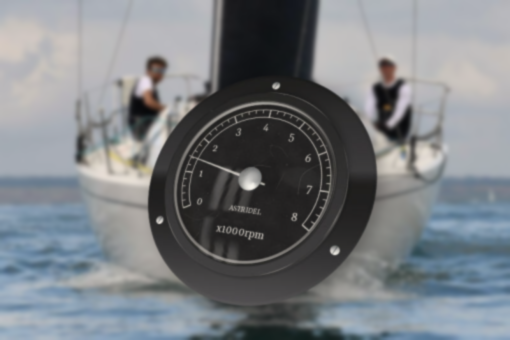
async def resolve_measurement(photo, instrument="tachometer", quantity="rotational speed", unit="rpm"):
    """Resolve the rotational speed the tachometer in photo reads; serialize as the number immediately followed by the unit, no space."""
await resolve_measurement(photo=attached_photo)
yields 1400rpm
